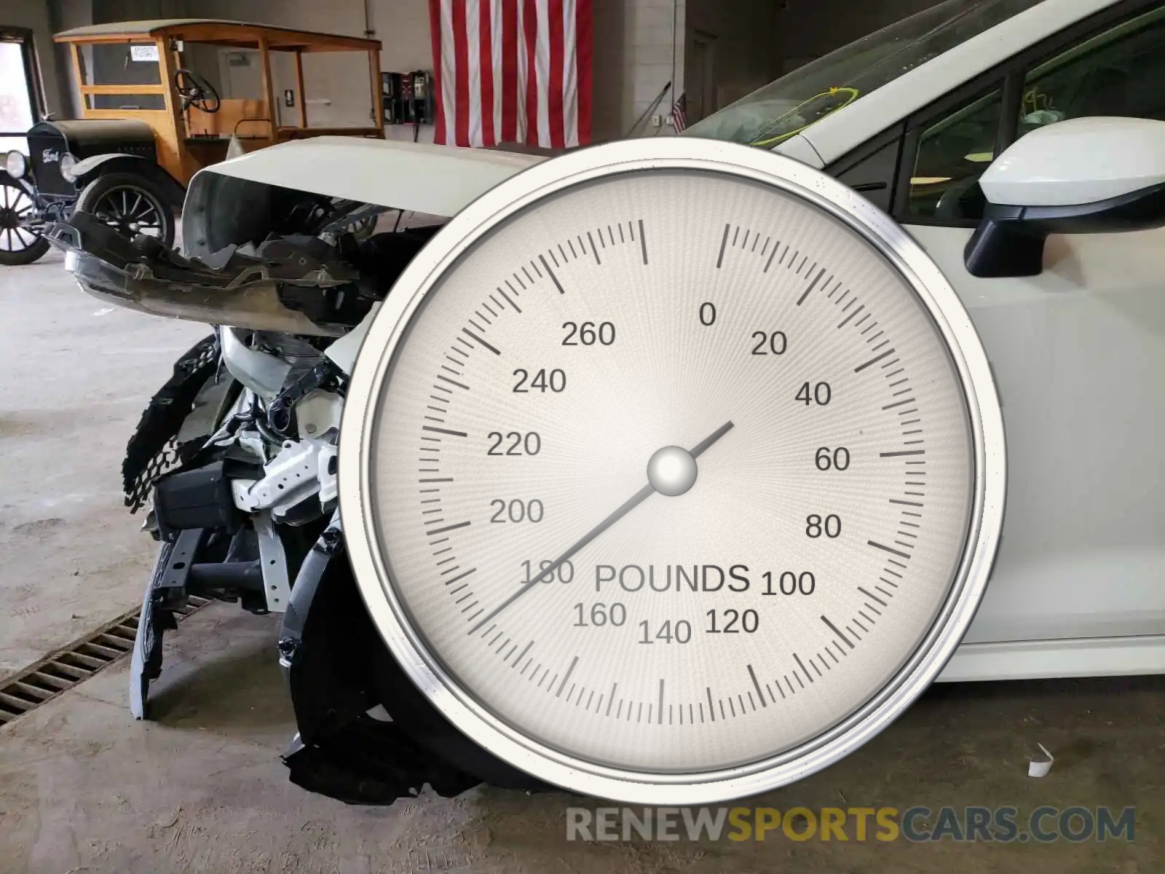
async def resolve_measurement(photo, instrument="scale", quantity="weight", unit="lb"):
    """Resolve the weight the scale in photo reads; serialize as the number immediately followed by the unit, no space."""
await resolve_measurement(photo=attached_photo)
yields 180lb
